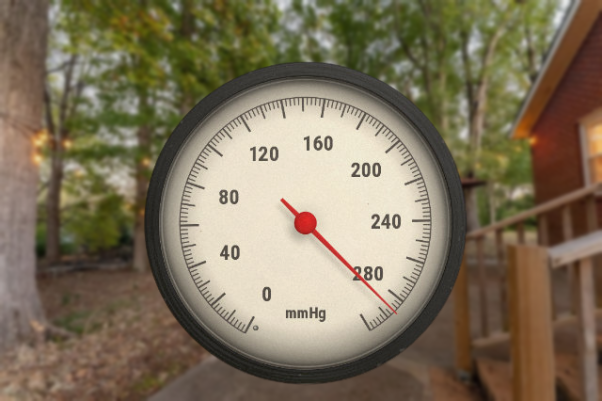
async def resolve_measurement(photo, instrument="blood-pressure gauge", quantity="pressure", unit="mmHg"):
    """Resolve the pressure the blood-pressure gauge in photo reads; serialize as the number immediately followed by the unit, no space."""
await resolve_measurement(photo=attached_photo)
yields 286mmHg
